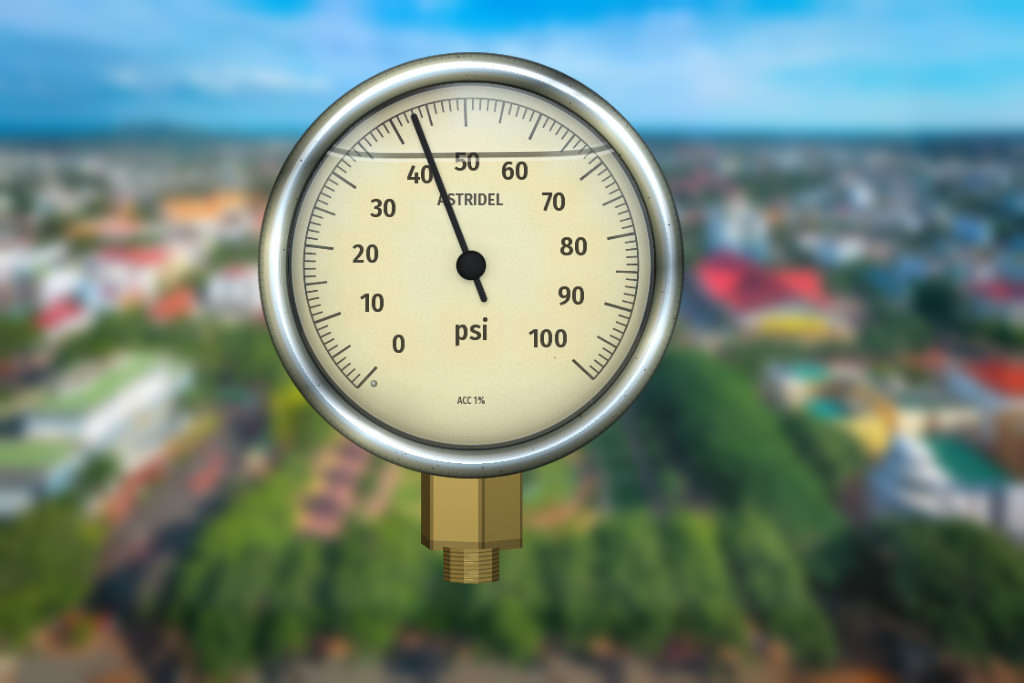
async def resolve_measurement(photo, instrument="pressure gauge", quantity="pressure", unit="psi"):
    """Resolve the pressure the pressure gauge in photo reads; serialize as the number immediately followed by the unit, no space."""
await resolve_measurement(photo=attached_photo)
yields 43psi
